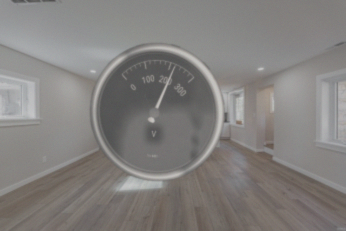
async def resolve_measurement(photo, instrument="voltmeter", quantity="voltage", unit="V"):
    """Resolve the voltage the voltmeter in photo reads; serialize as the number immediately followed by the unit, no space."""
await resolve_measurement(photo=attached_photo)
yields 220V
